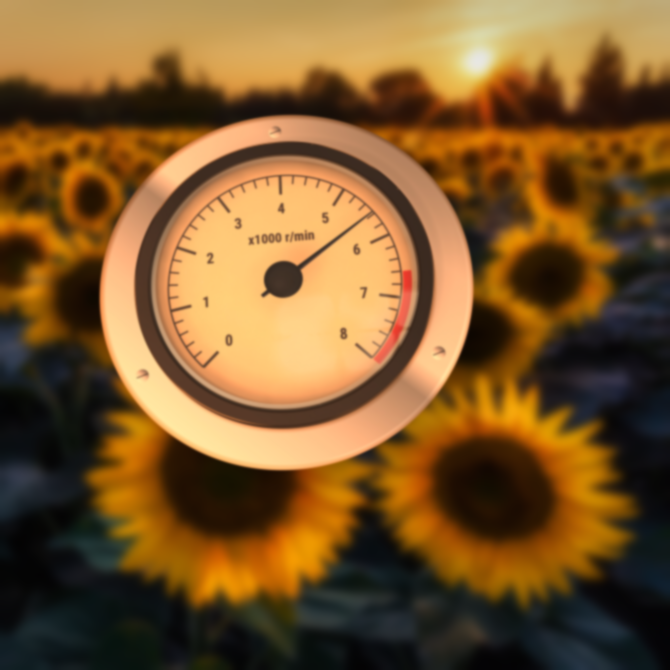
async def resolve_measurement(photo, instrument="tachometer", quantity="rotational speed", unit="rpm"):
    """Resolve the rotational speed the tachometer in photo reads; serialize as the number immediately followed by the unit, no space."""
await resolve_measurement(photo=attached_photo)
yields 5600rpm
